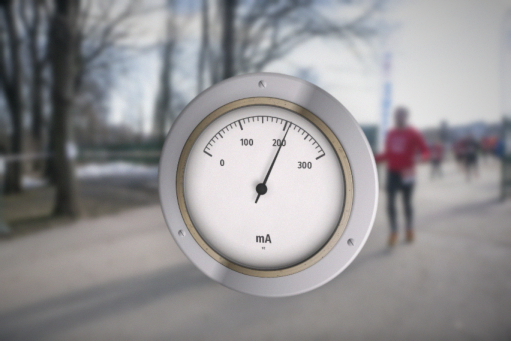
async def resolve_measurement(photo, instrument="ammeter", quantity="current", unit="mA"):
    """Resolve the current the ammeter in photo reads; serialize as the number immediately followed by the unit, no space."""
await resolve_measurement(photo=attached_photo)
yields 210mA
